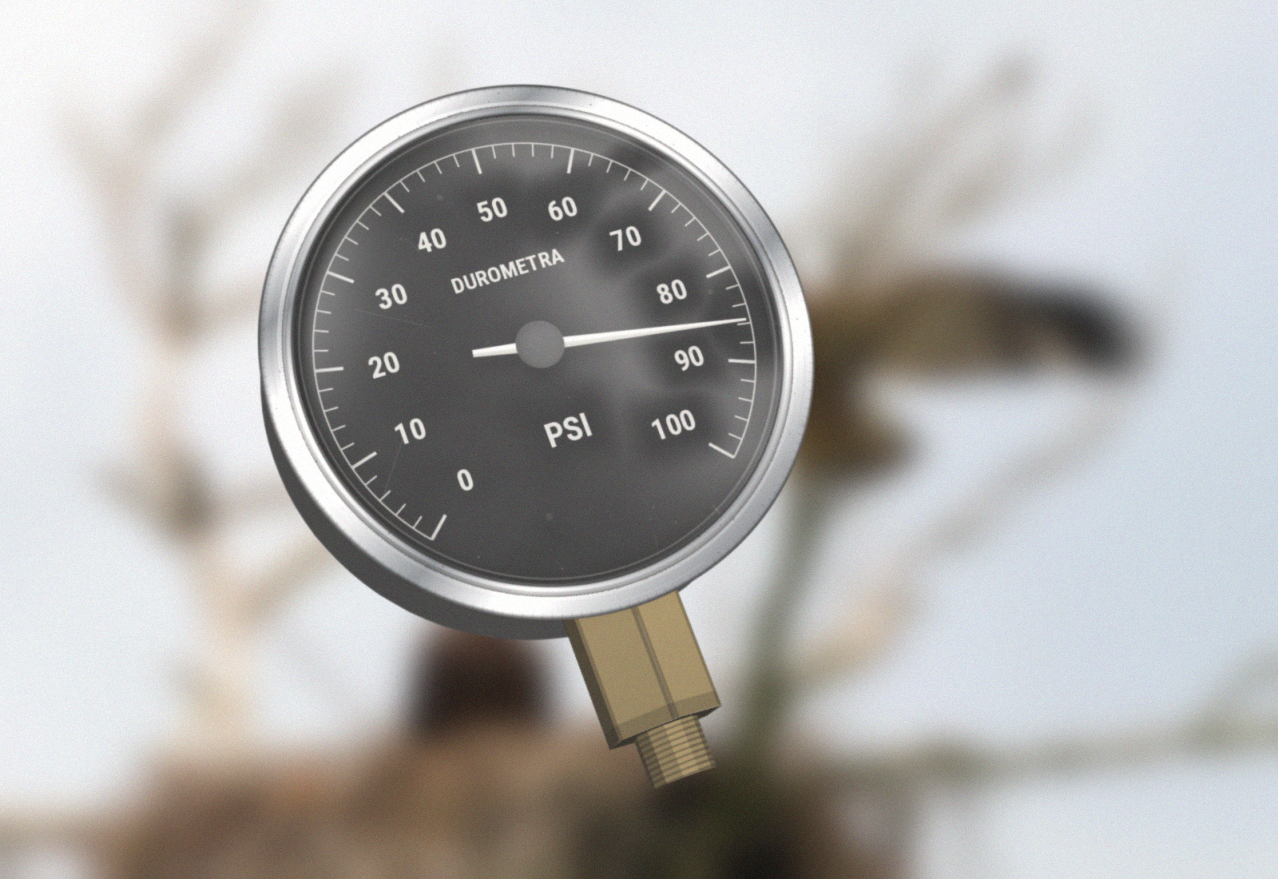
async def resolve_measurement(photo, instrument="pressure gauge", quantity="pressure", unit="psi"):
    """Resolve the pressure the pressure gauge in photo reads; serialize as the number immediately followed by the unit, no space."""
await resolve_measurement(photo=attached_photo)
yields 86psi
